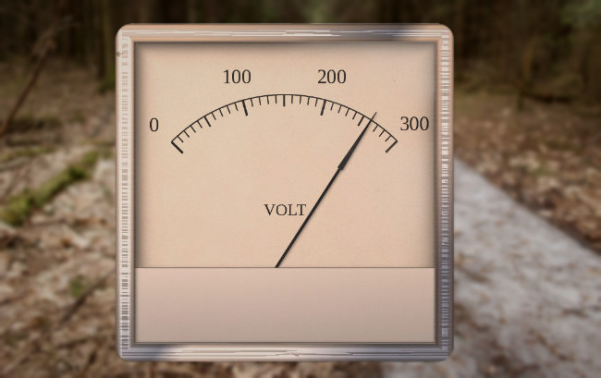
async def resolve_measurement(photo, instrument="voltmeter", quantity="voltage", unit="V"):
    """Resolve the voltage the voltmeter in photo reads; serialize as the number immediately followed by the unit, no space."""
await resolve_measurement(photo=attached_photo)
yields 260V
